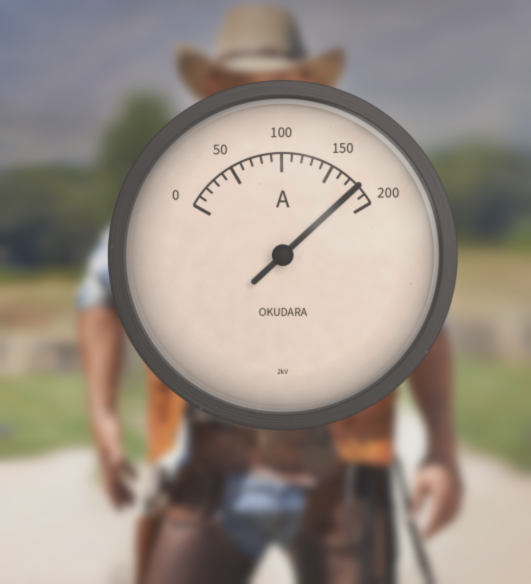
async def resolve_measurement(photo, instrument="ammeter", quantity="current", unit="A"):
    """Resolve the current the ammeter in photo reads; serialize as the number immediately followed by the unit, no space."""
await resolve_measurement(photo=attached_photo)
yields 180A
